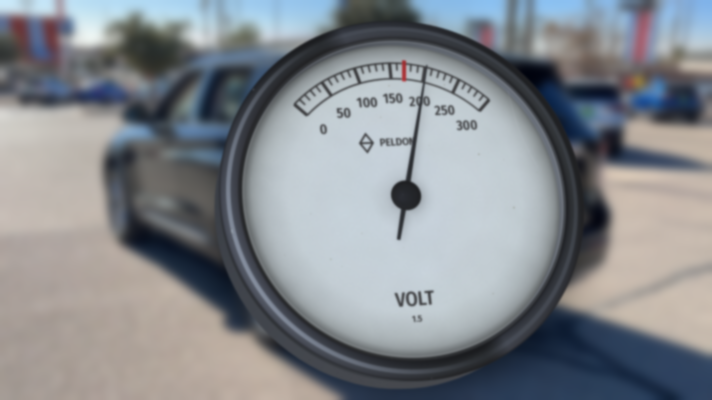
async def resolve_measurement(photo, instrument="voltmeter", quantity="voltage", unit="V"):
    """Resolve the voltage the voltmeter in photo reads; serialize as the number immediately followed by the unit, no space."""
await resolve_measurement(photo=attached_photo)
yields 200V
